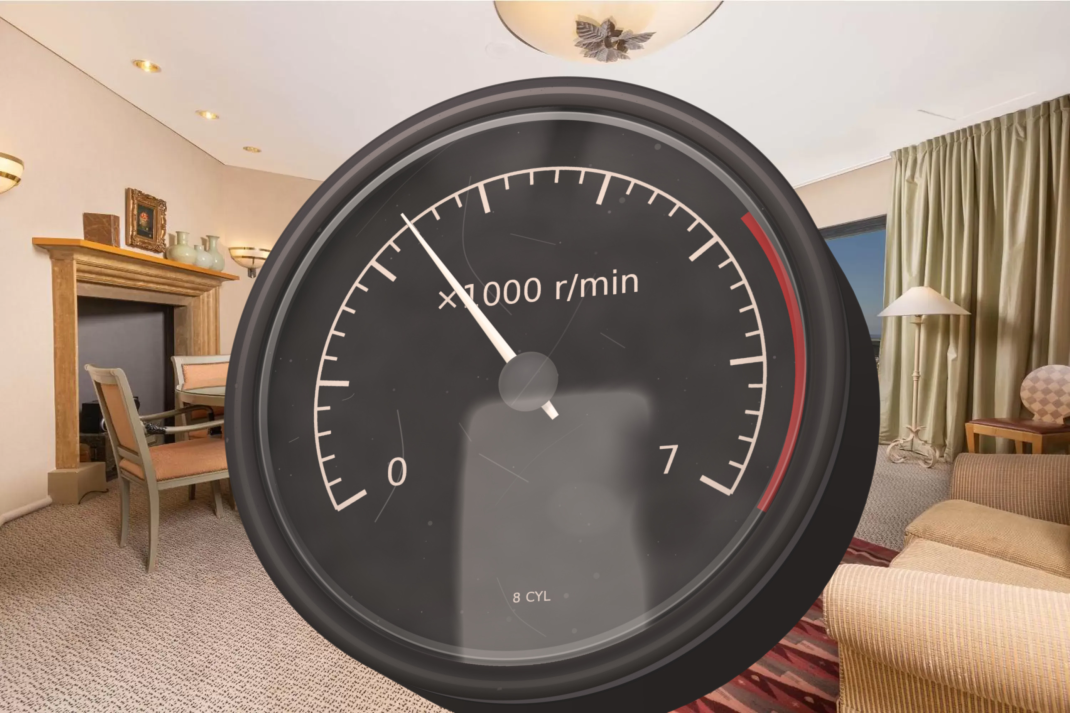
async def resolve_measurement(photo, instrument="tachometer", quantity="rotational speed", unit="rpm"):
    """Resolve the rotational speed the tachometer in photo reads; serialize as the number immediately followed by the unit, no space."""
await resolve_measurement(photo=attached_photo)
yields 2400rpm
